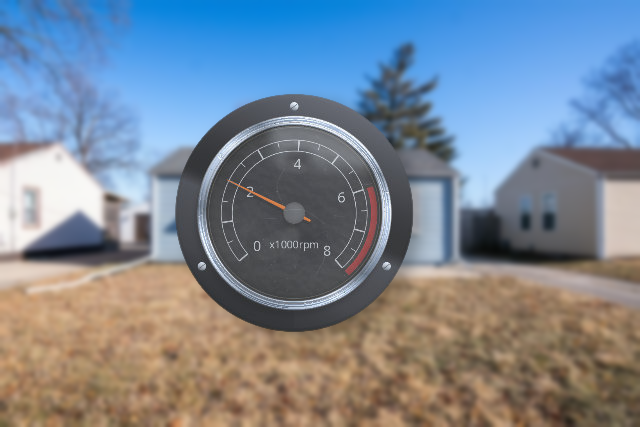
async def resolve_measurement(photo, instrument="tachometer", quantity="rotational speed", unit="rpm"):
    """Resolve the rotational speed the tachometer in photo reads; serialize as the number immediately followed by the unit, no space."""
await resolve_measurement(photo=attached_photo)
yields 2000rpm
